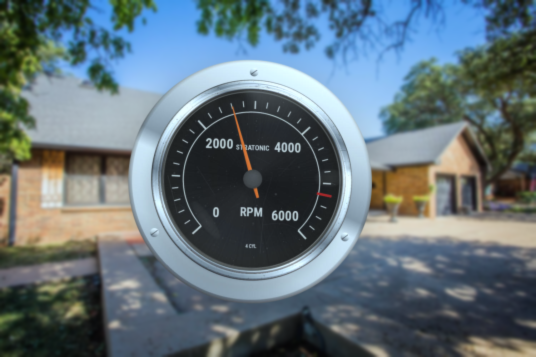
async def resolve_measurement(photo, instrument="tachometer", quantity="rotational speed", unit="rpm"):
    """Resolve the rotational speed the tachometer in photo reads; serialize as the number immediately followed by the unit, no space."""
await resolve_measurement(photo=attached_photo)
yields 2600rpm
